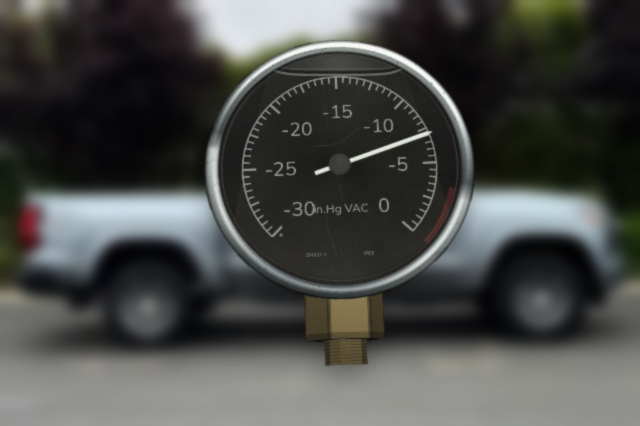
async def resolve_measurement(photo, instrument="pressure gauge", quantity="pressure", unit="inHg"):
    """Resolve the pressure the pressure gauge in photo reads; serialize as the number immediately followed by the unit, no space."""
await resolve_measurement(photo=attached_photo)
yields -7inHg
